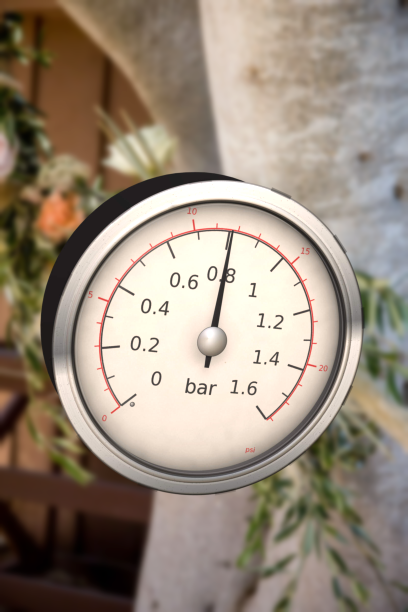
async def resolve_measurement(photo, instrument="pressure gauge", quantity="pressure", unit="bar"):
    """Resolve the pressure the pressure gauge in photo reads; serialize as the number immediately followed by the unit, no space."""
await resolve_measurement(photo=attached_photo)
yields 0.8bar
